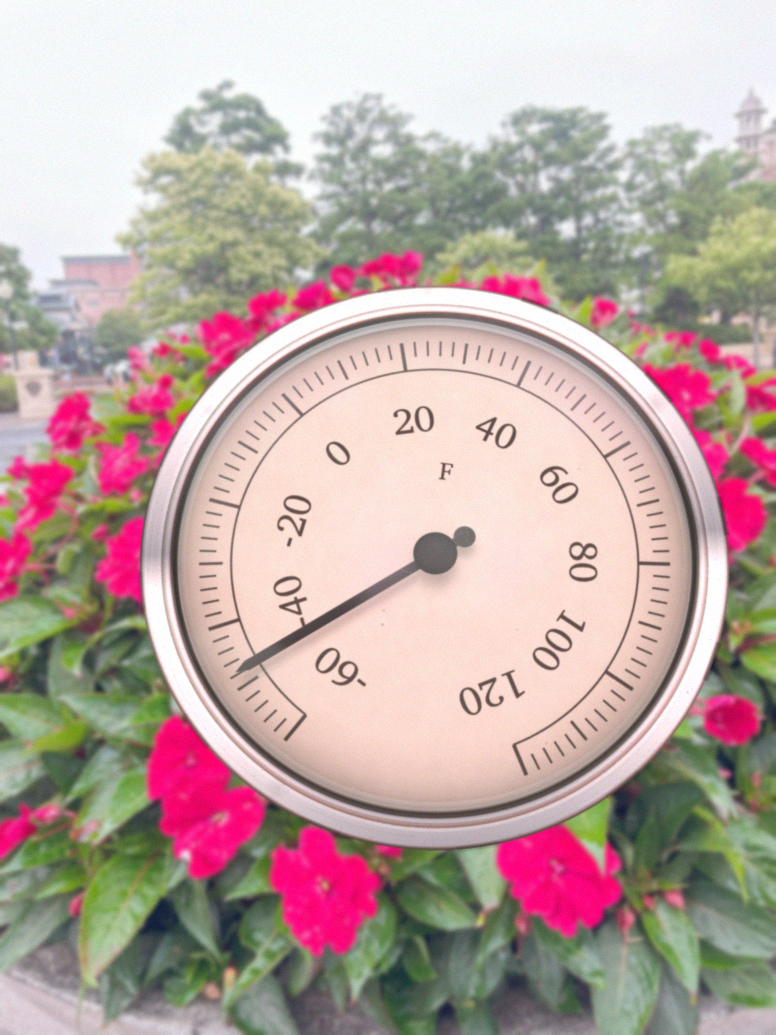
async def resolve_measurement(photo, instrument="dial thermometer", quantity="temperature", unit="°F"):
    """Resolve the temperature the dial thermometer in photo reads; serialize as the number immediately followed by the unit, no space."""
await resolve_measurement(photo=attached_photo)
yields -48°F
